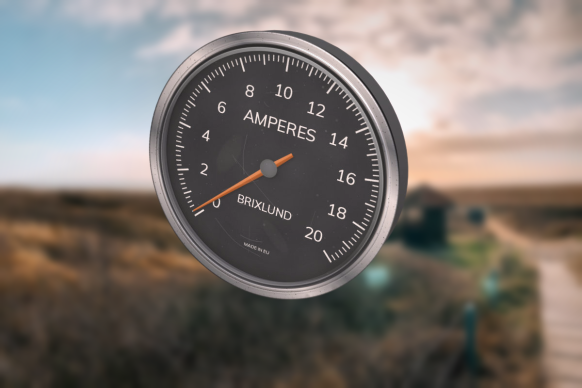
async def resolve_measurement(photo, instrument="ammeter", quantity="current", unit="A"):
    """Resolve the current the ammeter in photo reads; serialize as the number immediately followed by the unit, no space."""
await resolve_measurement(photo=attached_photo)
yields 0.2A
